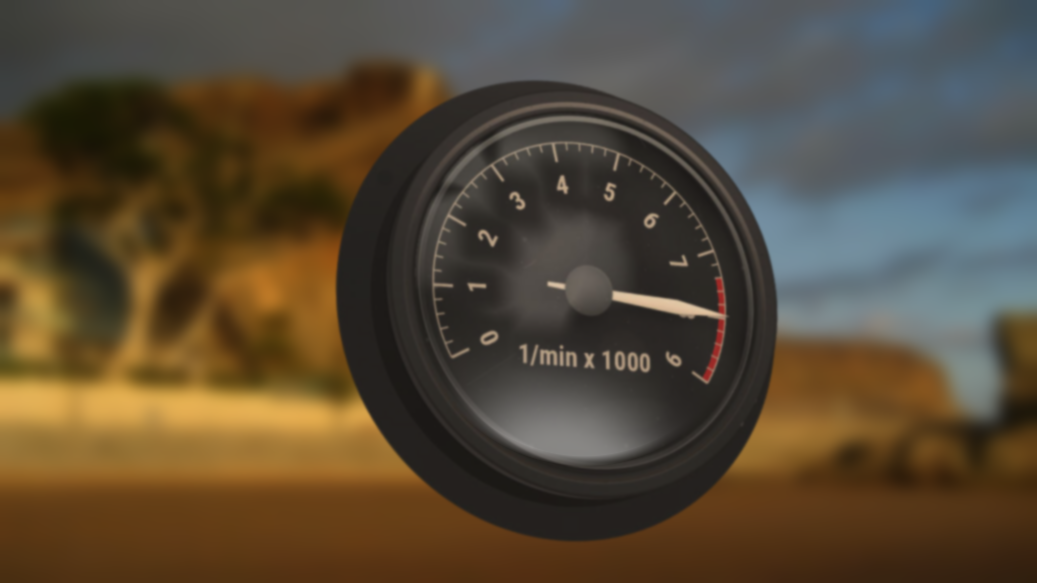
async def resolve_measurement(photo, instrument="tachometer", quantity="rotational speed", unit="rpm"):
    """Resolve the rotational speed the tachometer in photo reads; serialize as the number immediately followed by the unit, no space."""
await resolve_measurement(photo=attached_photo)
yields 8000rpm
